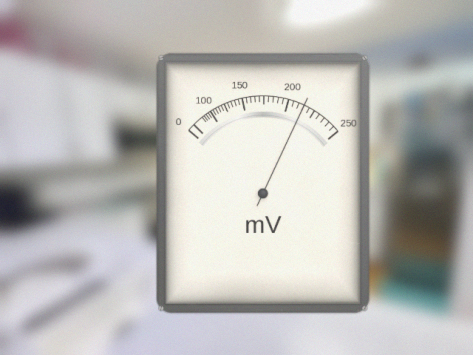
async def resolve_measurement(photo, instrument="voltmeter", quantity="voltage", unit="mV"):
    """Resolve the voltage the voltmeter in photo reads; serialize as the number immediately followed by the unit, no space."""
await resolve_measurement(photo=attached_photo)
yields 215mV
